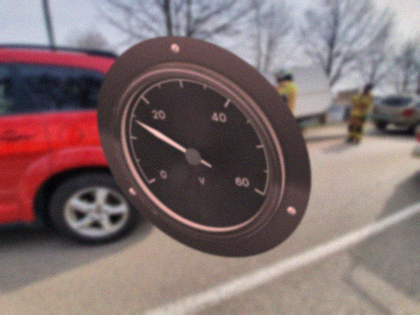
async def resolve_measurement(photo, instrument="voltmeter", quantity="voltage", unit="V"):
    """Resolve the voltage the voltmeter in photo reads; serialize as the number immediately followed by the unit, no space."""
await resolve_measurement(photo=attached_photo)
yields 15V
